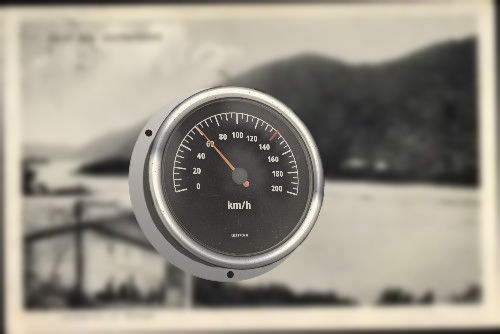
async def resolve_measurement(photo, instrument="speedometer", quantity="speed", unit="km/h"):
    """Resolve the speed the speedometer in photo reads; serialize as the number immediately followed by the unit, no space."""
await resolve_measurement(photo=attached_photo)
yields 60km/h
